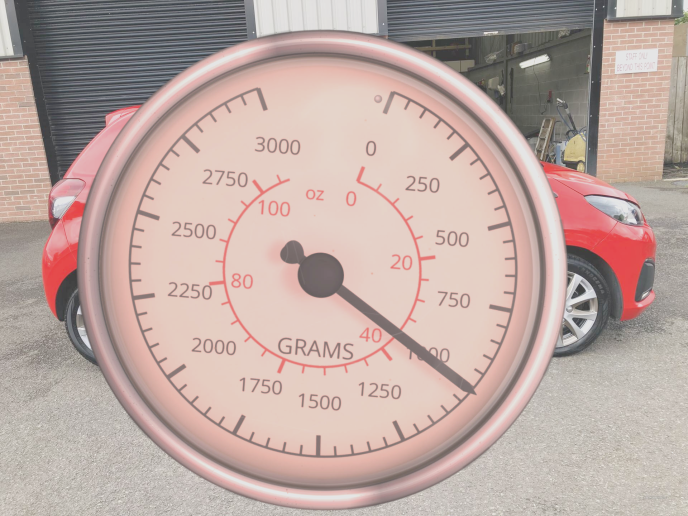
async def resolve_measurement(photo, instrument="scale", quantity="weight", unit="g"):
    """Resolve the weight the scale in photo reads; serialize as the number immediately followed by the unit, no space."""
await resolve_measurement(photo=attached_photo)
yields 1000g
